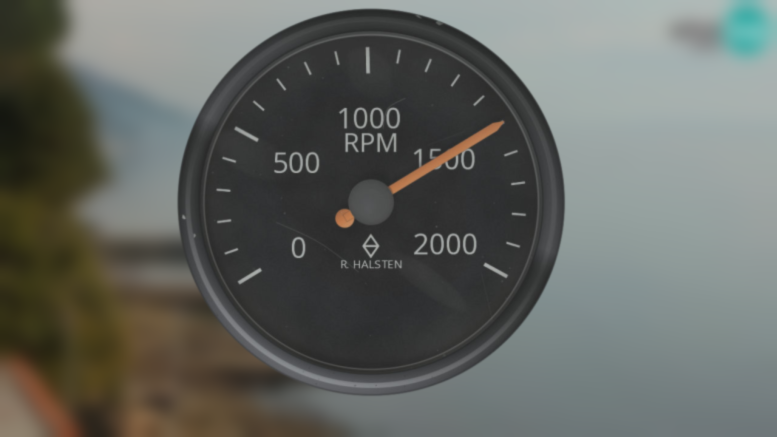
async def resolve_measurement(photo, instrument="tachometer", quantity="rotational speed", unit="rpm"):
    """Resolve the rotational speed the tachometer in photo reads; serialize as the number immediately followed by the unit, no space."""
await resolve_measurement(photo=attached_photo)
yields 1500rpm
